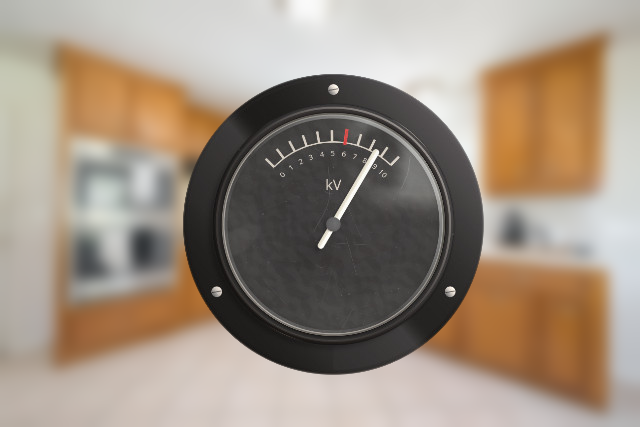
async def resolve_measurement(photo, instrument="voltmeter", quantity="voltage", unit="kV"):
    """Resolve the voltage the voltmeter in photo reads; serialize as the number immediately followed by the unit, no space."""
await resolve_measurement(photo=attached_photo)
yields 8.5kV
